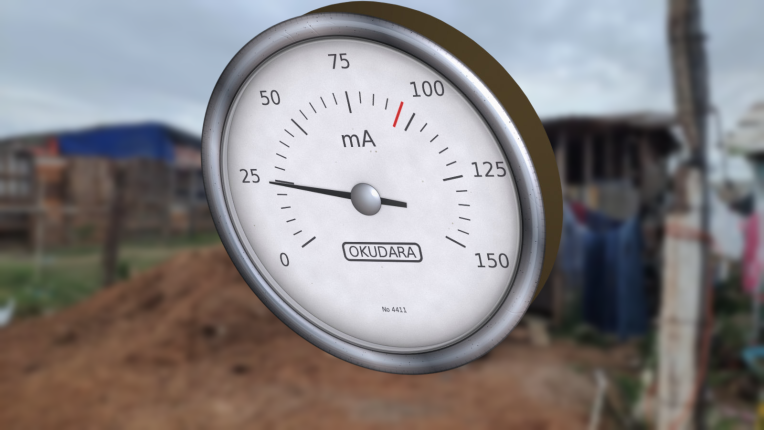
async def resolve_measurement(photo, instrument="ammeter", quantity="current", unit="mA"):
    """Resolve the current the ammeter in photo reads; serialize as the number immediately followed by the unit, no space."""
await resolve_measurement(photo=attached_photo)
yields 25mA
